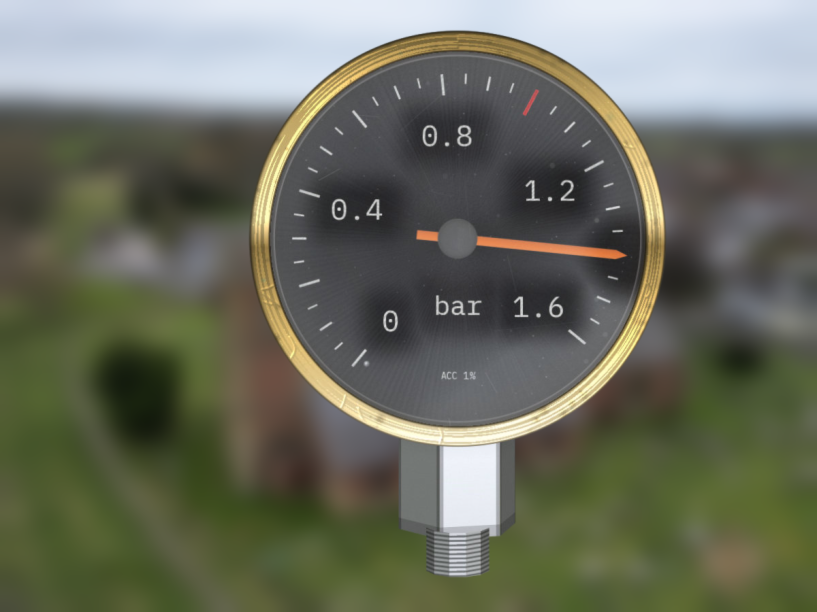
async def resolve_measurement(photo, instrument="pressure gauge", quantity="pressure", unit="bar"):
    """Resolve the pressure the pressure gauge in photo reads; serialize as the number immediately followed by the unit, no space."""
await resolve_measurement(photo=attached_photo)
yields 1.4bar
